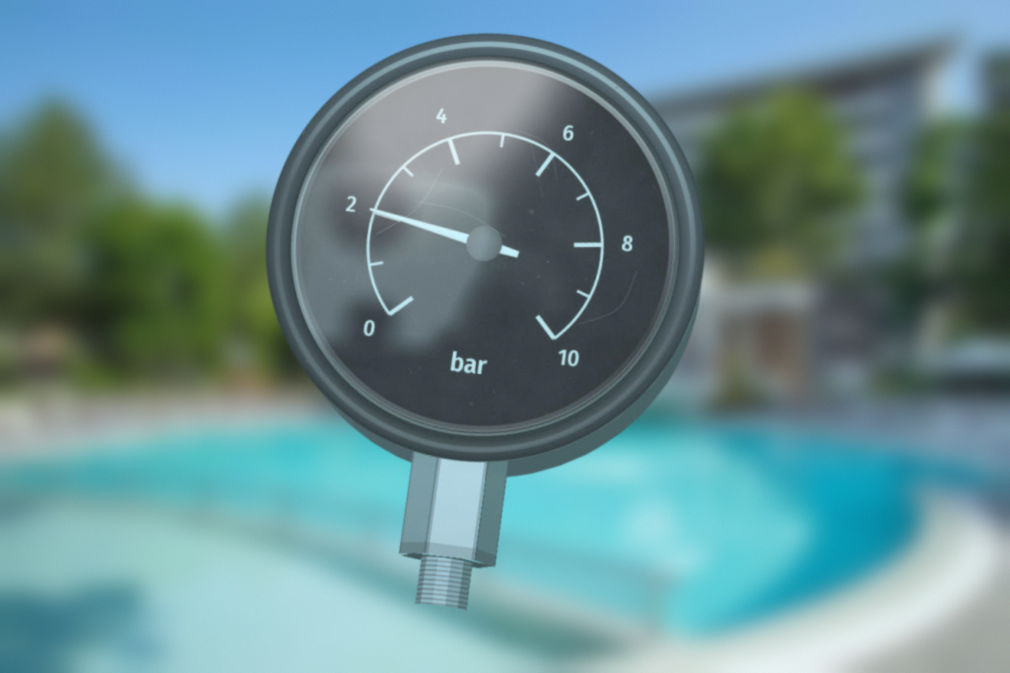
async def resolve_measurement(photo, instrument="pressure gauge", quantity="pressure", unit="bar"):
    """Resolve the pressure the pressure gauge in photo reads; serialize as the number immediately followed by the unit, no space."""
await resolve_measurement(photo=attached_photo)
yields 2bar
